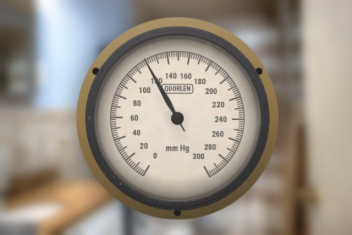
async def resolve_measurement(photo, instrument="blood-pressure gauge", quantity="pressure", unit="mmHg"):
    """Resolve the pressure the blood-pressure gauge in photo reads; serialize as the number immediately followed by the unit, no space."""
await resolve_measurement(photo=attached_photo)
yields 120mmHg
